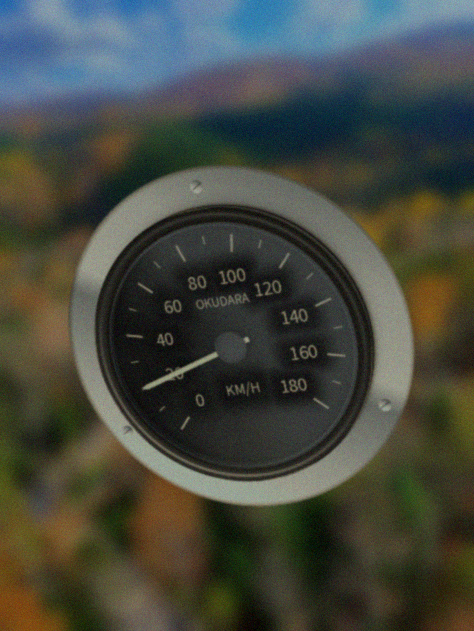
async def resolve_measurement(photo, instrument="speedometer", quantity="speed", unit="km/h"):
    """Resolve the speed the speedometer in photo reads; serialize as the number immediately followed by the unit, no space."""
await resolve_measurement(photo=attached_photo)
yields 20km/h
